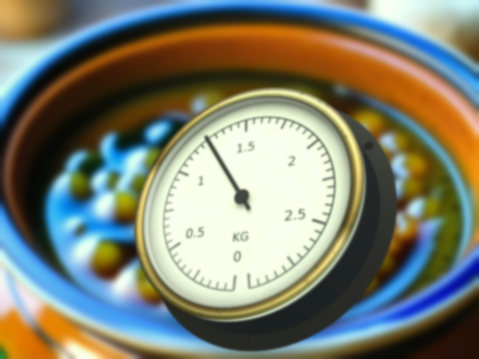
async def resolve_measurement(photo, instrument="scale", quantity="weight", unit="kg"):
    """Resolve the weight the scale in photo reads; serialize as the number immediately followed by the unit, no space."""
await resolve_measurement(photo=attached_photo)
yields 1.25kg
